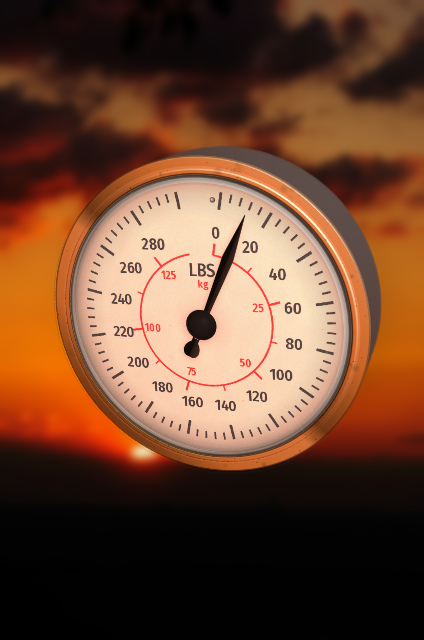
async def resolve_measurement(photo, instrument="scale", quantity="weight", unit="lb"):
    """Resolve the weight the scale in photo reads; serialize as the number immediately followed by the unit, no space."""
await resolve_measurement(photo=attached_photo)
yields 12lb
